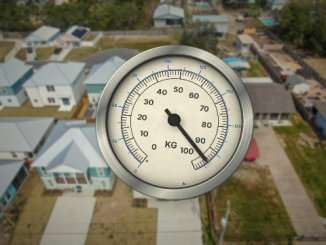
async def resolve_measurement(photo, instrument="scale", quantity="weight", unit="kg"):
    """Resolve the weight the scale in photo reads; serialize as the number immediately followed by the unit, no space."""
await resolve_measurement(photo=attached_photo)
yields 95kg
